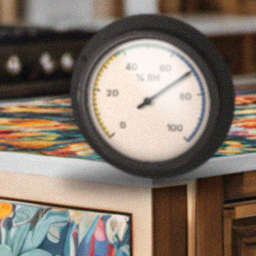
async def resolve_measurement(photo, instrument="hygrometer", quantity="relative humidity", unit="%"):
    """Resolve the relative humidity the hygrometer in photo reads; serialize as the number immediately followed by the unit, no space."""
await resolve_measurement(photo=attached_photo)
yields 70%
